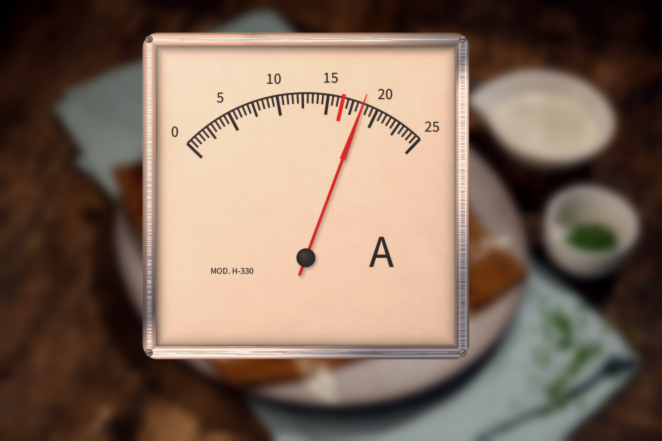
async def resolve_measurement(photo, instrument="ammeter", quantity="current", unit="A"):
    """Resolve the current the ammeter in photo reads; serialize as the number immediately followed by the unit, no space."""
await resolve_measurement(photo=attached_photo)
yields 18.5A
